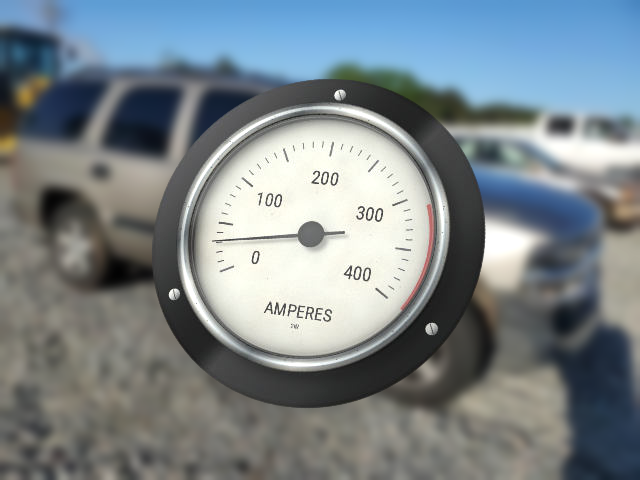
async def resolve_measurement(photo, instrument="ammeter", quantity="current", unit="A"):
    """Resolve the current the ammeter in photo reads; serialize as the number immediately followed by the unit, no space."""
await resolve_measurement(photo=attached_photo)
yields 30A
